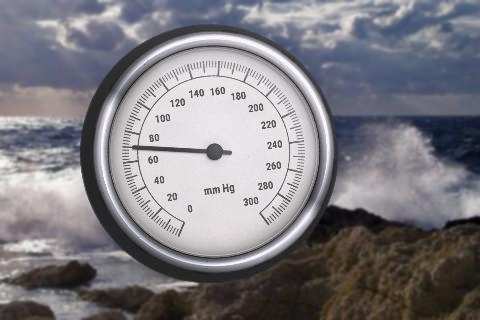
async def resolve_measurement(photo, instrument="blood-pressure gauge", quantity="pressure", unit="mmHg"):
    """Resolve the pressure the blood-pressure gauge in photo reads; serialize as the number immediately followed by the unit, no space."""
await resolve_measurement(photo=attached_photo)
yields 70mmHg
